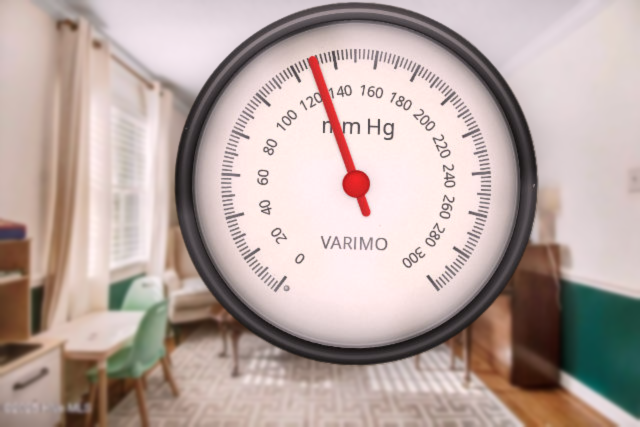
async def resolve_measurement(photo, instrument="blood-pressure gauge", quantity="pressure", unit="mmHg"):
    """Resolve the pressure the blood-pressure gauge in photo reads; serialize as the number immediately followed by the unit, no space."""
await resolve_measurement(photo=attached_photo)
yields 130mmHg
